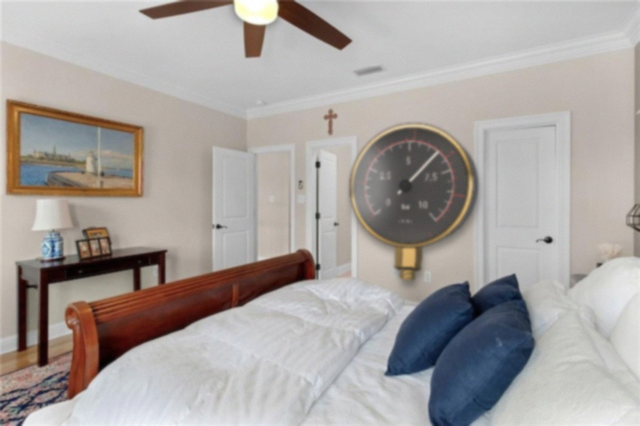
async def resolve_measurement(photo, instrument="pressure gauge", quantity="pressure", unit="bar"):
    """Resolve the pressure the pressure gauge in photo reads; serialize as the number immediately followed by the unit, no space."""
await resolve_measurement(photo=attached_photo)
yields 6.5bar
